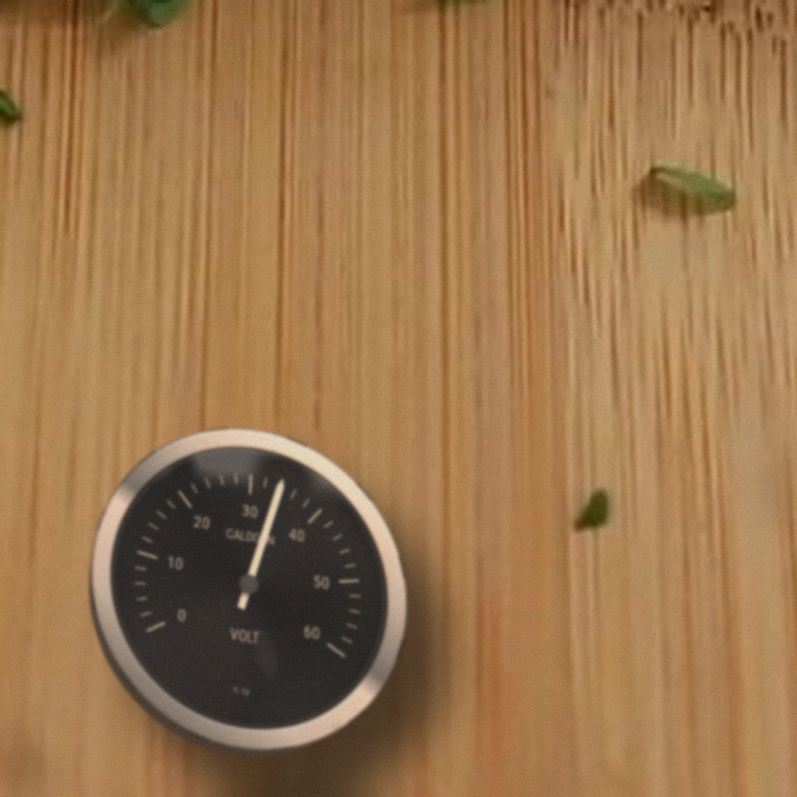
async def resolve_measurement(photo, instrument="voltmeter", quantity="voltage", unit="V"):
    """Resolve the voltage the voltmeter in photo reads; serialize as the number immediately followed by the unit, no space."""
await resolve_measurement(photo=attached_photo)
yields 34V
